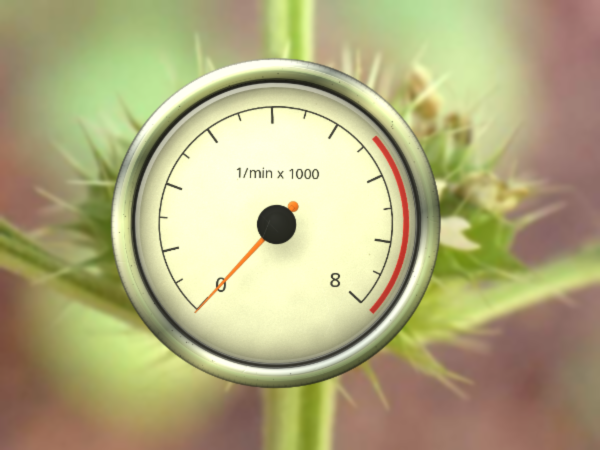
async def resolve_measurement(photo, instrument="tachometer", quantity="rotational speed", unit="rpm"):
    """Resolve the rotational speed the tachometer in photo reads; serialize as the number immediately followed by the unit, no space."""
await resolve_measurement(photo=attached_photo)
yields 0rpm
